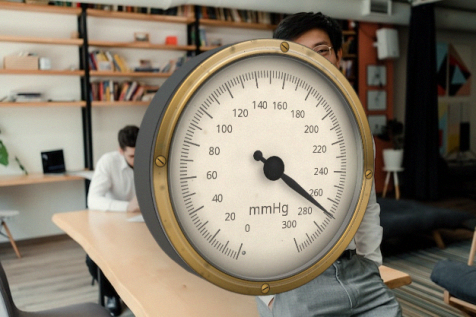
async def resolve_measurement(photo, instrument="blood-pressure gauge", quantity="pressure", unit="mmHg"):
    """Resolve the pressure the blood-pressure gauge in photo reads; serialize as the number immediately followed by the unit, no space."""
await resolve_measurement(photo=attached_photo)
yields 270mmHg
